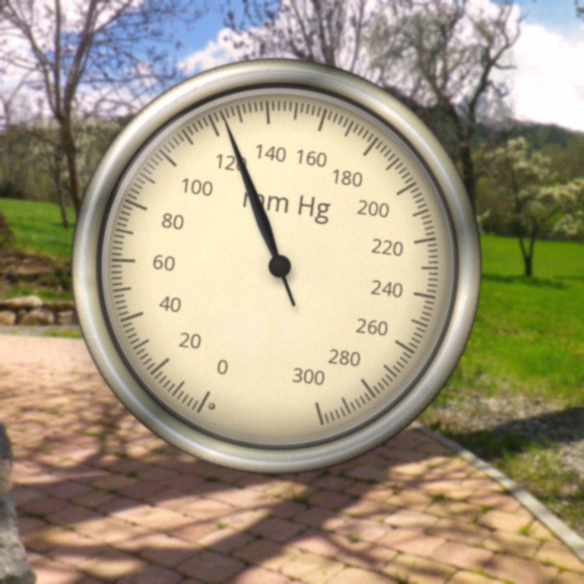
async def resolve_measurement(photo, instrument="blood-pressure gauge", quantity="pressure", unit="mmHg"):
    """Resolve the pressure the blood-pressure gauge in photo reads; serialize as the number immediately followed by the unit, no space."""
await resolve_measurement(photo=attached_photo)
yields 124mmHg
